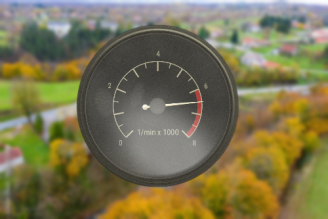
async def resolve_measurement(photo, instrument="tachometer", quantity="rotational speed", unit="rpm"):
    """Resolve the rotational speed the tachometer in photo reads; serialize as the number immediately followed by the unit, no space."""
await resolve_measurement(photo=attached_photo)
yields 6500rpm
